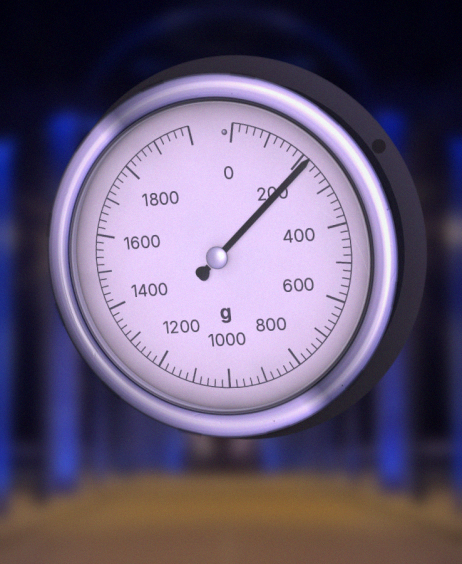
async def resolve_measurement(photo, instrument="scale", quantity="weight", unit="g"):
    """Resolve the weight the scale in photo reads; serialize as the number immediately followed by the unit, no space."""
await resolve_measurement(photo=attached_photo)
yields 220g
